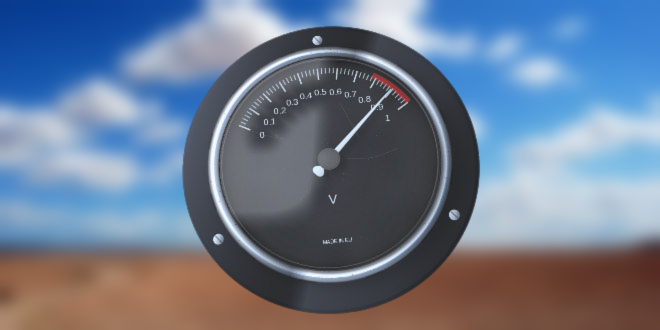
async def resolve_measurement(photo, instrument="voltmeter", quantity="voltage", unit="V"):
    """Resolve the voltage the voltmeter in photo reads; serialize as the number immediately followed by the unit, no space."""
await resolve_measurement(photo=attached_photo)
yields 0.9V
